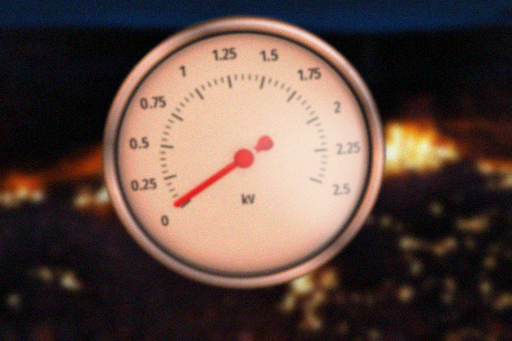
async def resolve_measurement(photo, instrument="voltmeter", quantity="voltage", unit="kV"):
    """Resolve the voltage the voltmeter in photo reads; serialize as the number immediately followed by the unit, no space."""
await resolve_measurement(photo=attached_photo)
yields 0.05kV
